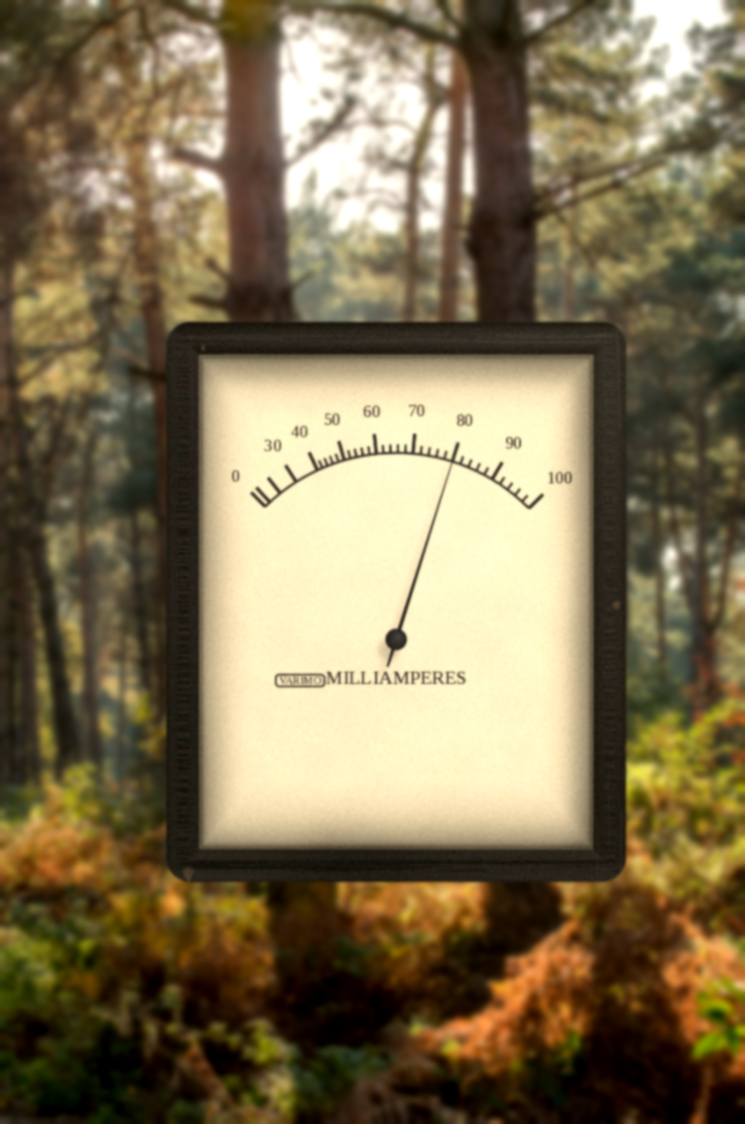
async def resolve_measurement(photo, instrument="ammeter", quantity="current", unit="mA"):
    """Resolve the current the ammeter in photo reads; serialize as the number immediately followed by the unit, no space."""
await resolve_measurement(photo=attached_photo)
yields 80mA
